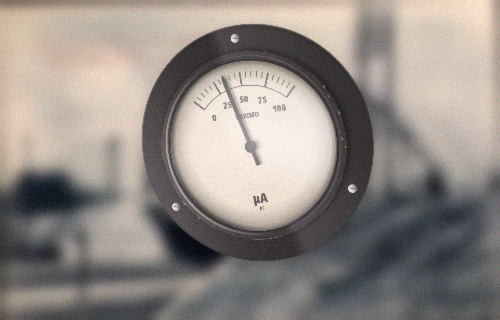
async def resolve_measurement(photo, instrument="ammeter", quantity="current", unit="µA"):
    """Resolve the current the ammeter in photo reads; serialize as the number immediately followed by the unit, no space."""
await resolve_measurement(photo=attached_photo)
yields 35µA
